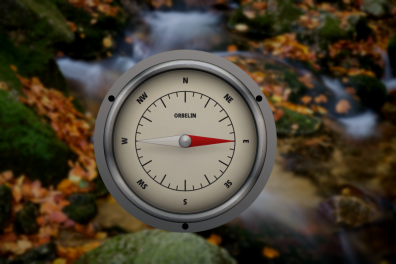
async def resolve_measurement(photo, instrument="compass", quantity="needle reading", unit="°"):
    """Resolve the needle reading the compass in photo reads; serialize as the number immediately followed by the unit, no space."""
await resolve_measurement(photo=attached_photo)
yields 90°
